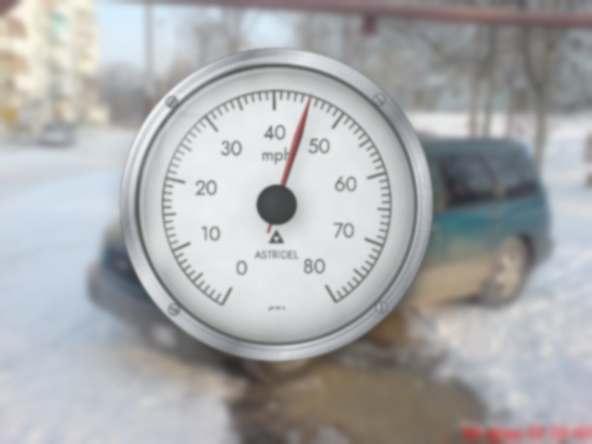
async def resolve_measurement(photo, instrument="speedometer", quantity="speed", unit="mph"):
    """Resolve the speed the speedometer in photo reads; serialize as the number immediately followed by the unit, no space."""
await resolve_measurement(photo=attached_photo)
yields 45mph
